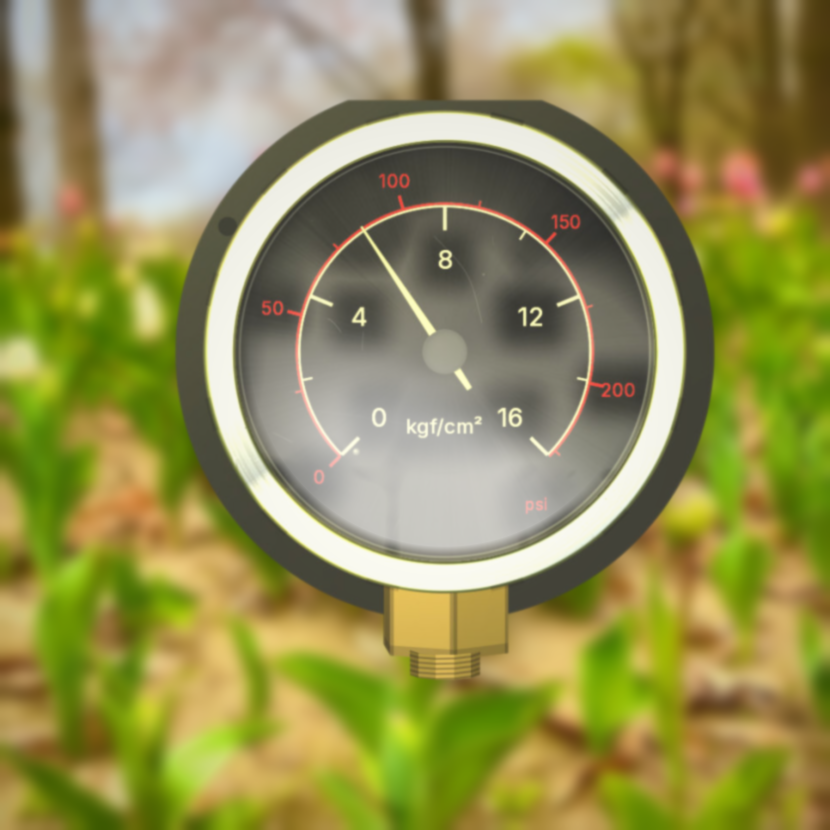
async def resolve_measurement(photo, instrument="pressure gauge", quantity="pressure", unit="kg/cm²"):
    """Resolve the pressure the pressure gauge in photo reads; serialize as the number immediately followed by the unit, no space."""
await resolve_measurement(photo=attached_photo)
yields 6kg/cm²
